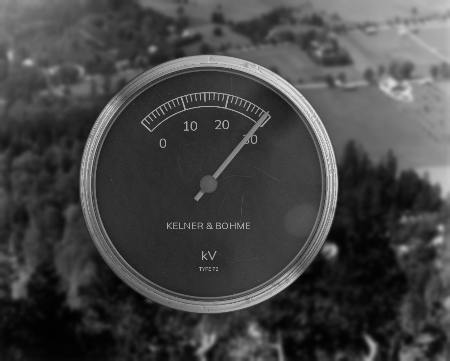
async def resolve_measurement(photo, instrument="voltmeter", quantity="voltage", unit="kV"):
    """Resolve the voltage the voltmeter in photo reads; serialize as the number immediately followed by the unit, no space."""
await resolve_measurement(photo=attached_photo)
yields 29kV
